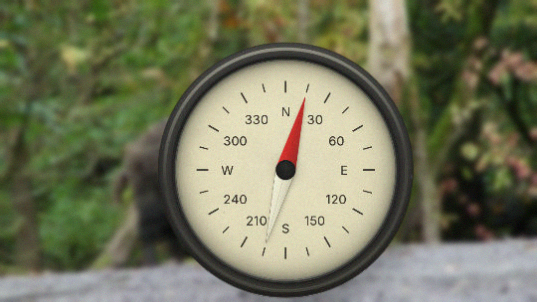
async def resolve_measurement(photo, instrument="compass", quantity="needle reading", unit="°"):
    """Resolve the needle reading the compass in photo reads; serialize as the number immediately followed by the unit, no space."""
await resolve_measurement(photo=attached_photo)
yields 15°
